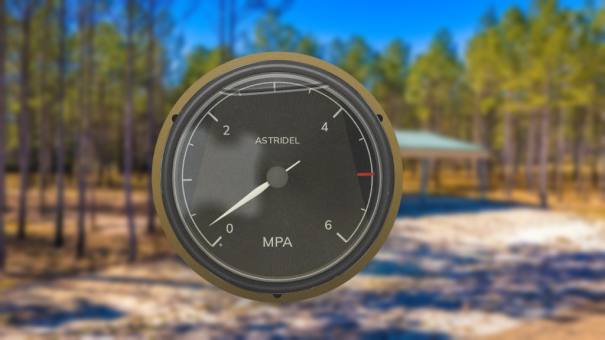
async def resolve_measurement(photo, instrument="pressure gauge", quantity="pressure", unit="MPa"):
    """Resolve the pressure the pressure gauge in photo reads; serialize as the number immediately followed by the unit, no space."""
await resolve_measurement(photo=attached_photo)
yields 0.25MPa
